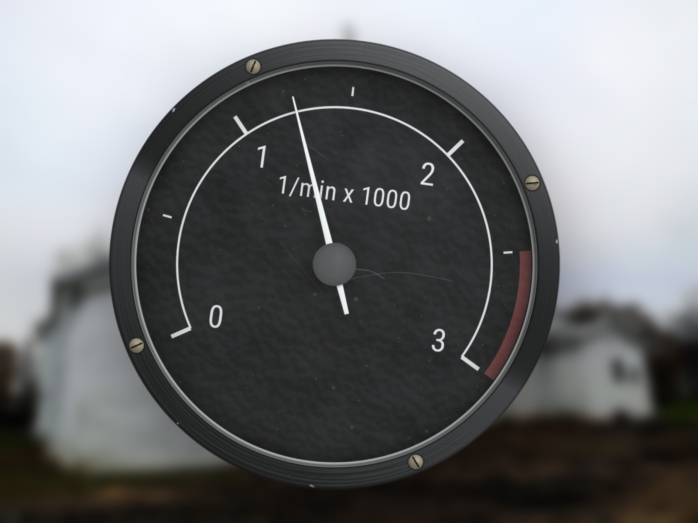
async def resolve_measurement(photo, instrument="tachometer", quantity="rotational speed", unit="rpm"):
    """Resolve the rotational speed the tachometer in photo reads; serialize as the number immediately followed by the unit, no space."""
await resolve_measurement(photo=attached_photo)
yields 1250rpm
